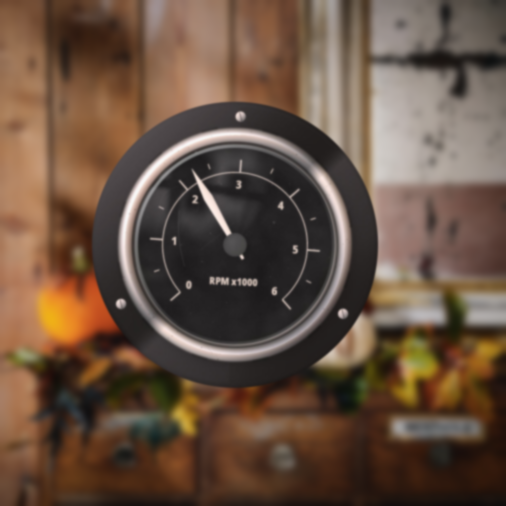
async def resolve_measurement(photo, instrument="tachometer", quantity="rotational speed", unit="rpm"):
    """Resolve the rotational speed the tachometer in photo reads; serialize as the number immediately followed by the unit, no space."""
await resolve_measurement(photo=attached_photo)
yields 2250rpm
